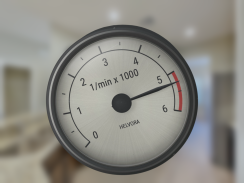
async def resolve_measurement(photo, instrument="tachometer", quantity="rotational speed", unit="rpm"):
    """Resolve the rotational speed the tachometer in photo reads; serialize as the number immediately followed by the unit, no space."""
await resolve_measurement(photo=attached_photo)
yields 5250rpm
